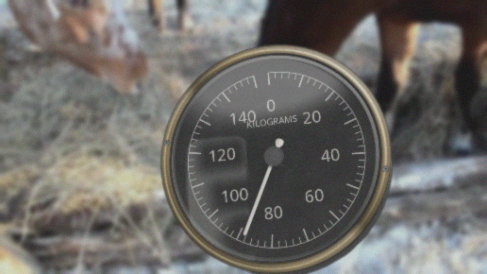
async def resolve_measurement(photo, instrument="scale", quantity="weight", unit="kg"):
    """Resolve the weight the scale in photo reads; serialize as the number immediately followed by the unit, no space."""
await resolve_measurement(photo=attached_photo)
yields 88kg
